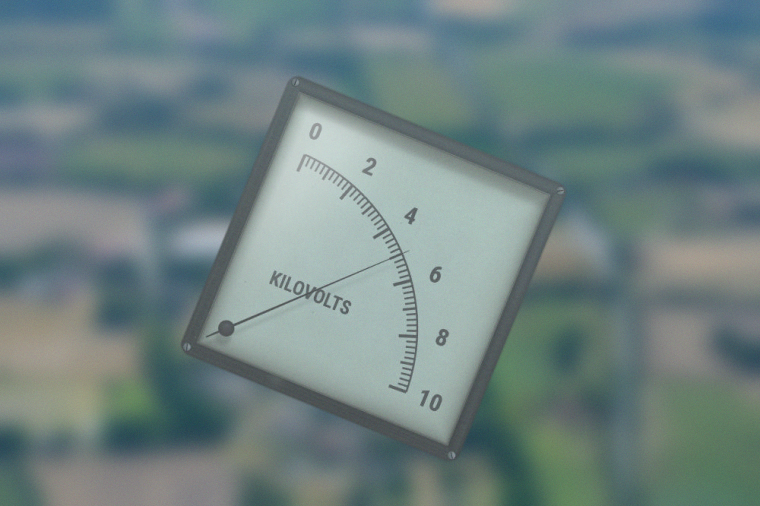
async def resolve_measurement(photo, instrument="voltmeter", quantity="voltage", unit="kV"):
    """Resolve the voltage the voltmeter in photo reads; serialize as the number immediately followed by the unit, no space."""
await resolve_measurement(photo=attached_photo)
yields 5kV
